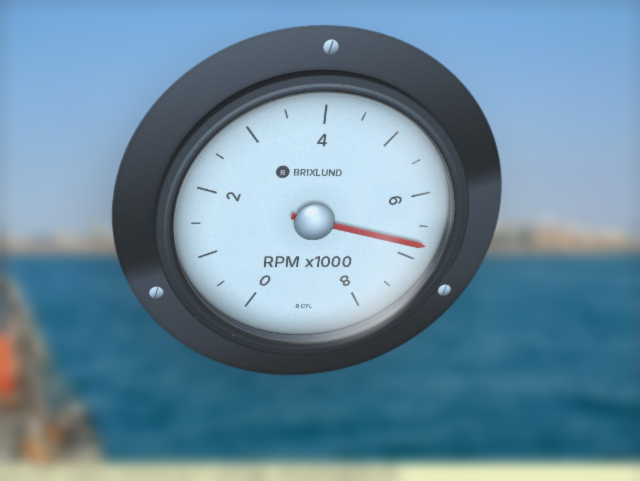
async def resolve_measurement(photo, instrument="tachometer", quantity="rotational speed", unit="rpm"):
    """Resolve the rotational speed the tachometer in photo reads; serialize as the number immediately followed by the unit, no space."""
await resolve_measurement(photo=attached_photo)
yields 6750rpm
